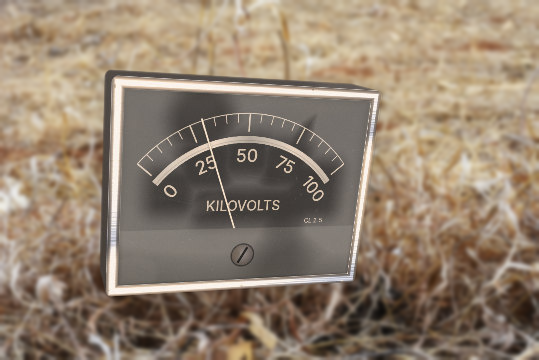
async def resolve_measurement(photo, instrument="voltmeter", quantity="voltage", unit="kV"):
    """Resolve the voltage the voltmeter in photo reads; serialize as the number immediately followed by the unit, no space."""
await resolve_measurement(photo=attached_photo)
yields 30kV
